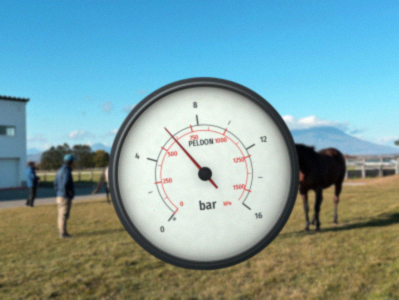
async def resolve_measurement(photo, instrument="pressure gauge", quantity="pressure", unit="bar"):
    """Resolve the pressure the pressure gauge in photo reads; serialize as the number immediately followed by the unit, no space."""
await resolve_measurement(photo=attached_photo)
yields 6bar
